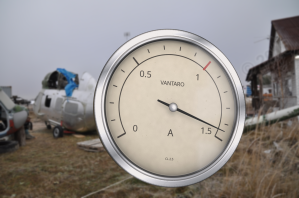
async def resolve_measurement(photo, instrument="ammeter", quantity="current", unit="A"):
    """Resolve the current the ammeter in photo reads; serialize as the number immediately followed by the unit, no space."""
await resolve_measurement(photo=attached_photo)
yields 1.45A
